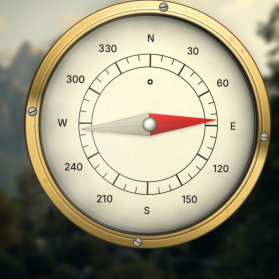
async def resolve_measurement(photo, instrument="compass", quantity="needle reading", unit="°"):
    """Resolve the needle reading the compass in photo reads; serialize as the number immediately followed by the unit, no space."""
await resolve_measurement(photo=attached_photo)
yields 85°
